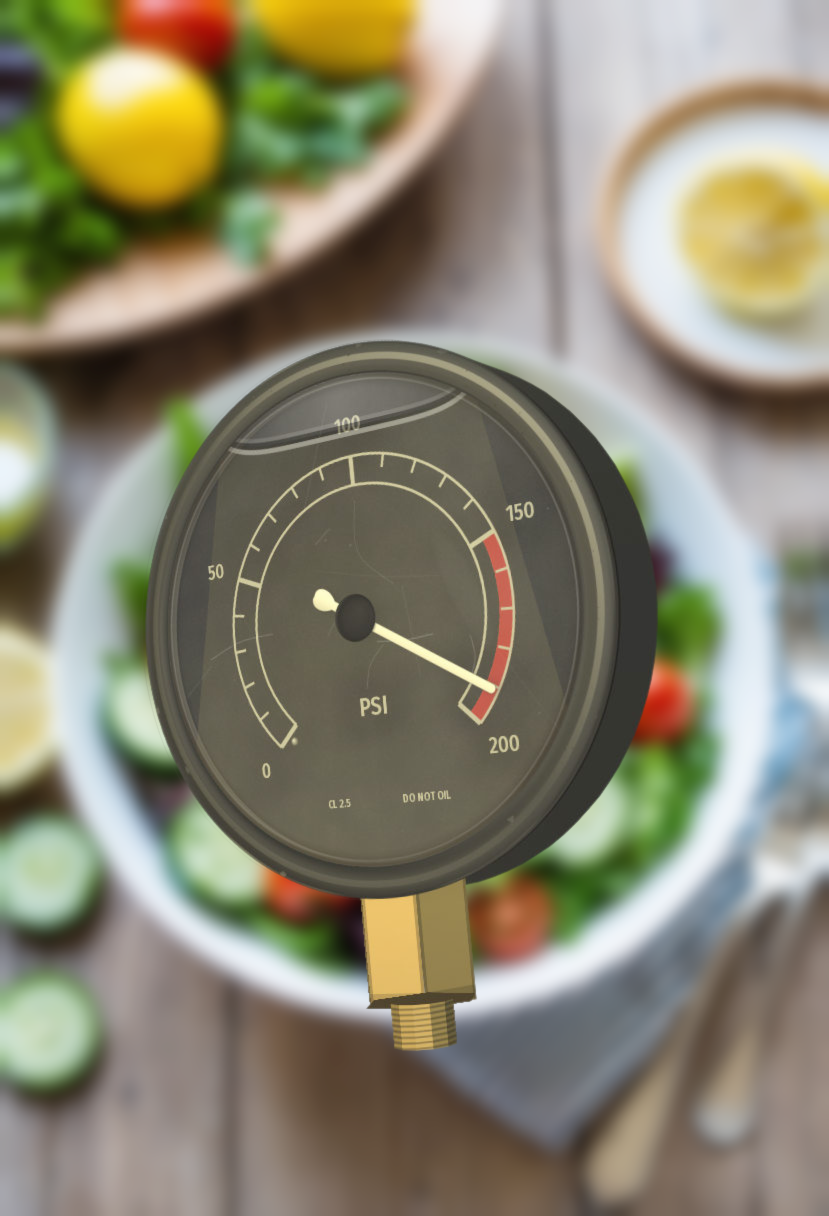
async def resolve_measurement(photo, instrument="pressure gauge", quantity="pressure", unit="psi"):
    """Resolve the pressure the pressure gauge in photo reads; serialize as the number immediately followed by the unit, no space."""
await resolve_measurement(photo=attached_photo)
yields 190psi
